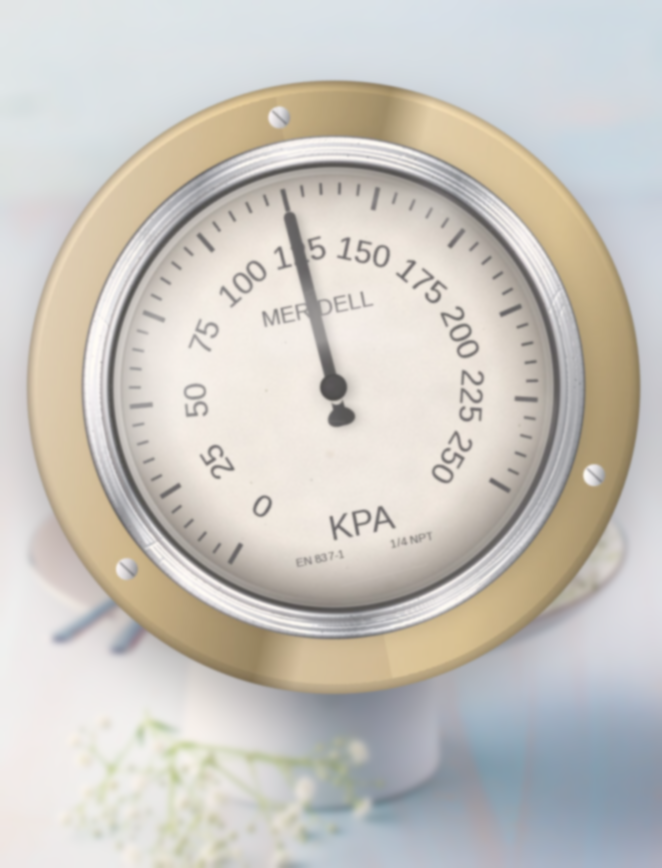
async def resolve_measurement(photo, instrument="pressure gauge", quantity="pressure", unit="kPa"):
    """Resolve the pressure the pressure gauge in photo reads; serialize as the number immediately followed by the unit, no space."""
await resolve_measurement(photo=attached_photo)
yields 125kPa
